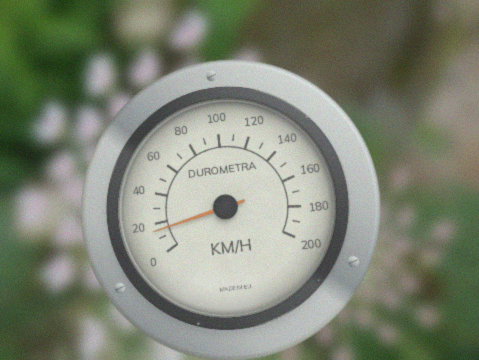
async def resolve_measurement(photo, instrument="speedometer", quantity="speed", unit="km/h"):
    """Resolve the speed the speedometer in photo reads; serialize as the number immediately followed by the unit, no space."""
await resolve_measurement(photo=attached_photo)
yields 15km/h
